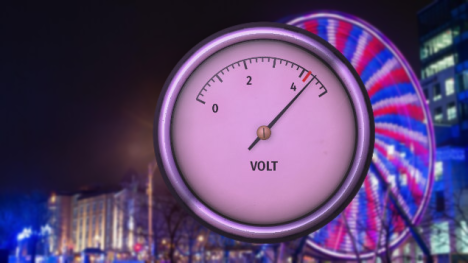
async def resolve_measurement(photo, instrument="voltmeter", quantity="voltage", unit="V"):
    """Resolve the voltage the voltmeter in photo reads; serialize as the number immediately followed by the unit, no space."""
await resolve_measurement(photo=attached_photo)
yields 4.4V
